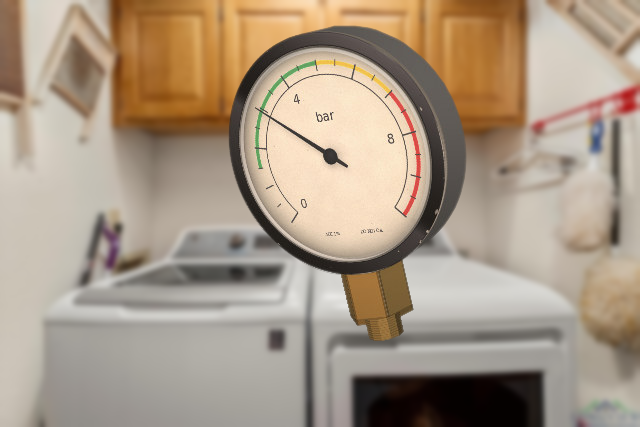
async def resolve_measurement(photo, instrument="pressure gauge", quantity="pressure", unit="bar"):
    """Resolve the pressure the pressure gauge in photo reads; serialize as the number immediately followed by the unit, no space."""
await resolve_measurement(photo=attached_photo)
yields 3bar
